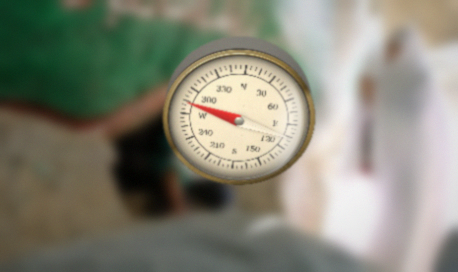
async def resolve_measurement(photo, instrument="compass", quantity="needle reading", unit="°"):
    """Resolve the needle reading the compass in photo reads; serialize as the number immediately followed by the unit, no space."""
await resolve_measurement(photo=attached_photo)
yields 285°
